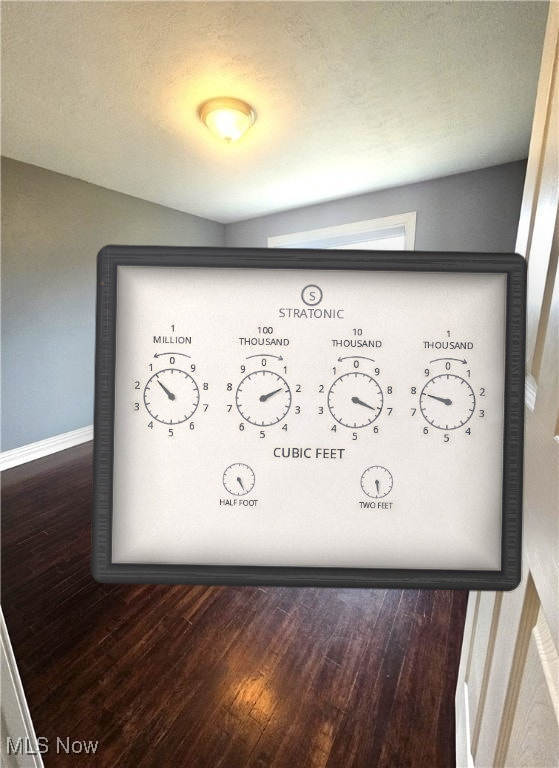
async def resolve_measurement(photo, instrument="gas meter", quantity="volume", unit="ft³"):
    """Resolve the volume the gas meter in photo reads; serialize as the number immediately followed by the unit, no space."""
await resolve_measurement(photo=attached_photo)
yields 116800ft³
